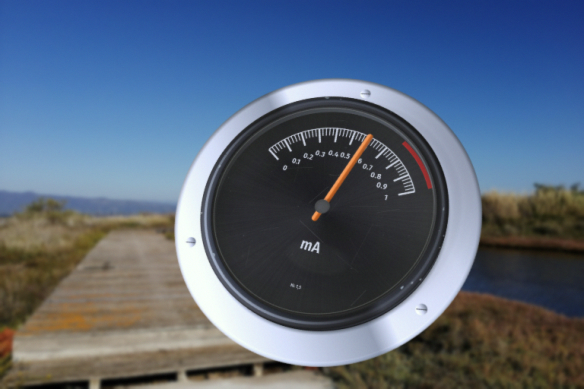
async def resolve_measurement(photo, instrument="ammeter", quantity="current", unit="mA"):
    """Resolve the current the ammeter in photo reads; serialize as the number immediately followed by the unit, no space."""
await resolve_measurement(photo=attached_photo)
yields 0.6mA
